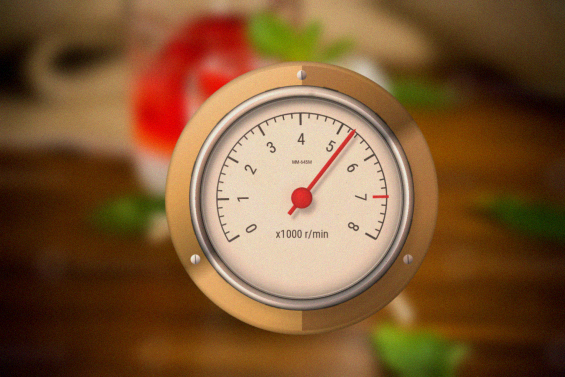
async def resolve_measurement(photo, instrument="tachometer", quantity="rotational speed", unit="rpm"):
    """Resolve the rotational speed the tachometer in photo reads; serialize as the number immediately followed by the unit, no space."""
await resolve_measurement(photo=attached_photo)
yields 5300rpm
